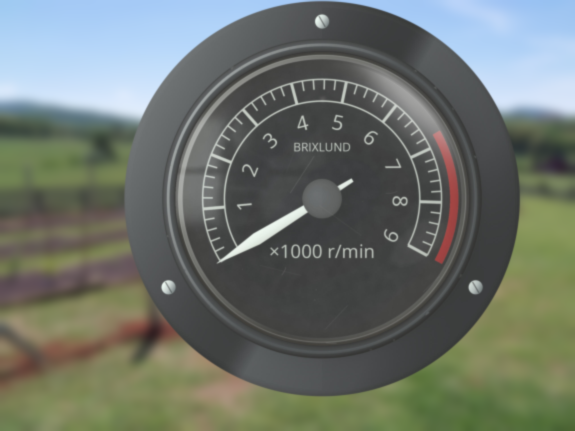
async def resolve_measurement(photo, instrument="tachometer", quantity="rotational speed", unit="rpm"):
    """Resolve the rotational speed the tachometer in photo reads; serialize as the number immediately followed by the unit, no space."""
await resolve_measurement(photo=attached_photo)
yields 0rpm
